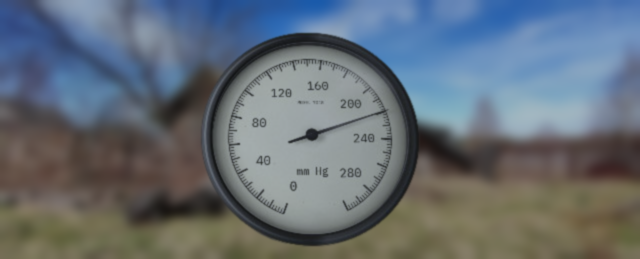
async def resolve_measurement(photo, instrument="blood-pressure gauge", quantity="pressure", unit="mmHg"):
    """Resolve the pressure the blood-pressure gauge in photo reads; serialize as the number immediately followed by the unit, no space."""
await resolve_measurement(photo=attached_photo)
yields 220mmHg
